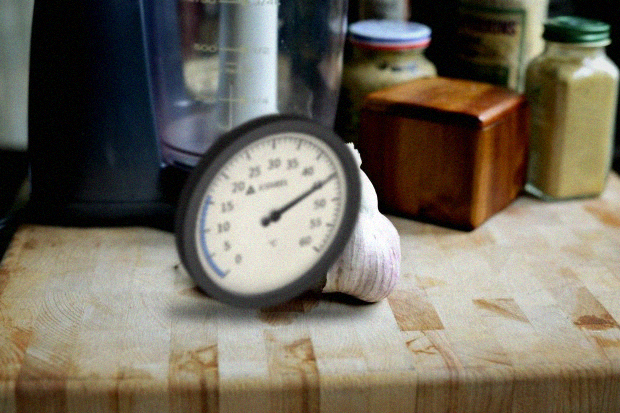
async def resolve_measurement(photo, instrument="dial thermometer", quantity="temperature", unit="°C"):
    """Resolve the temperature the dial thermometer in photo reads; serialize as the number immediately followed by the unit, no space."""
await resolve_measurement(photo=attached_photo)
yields 45°C
